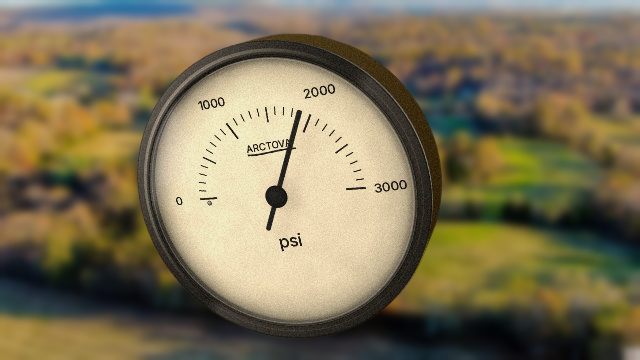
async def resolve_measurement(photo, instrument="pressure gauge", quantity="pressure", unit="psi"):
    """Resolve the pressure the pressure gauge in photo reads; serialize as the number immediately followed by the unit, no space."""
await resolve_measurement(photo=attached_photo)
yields 1900psi
